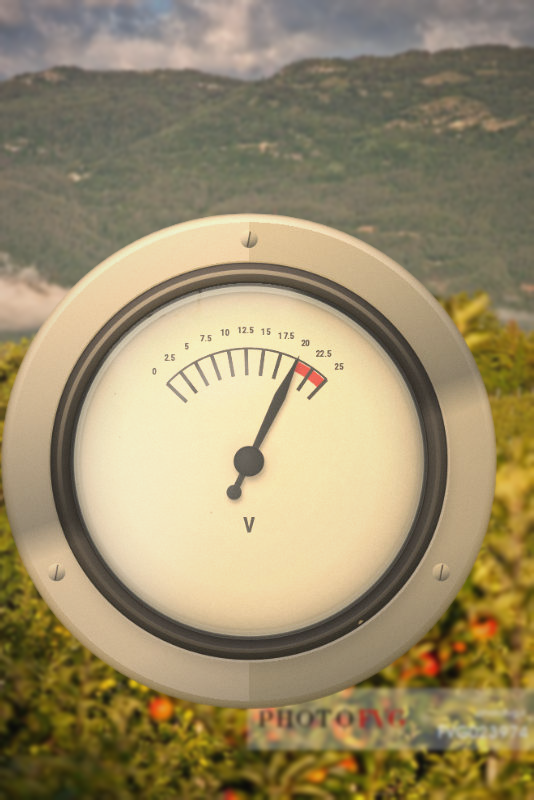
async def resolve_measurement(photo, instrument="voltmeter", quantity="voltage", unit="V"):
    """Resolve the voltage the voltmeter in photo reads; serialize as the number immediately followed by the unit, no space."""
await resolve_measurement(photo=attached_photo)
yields 20V
